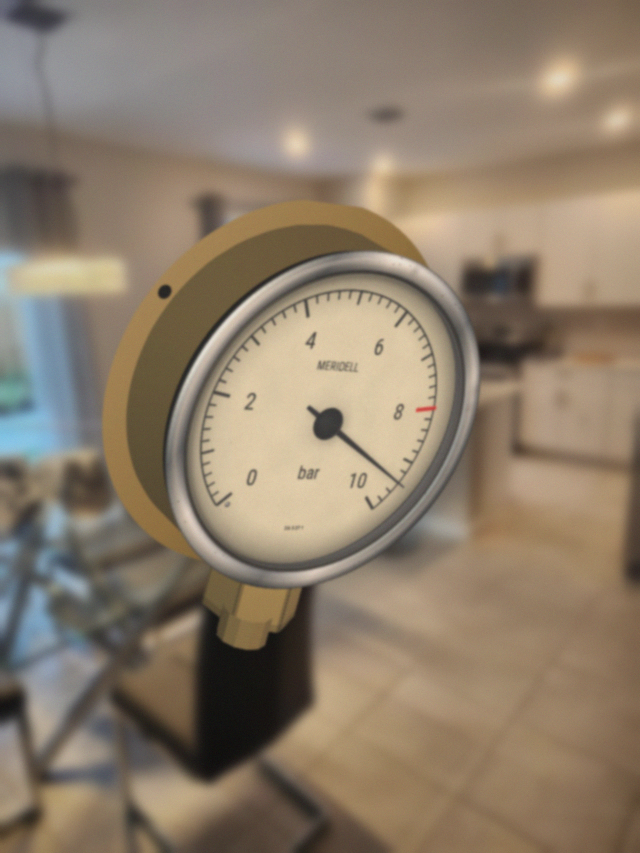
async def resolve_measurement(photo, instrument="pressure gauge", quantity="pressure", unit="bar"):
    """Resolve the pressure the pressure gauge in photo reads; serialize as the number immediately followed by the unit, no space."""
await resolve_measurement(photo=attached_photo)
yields 9.4bar
